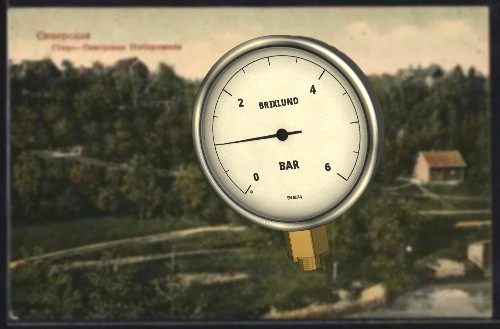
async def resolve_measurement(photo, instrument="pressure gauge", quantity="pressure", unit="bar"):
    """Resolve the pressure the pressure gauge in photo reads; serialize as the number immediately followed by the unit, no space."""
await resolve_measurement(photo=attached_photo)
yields 1bar
